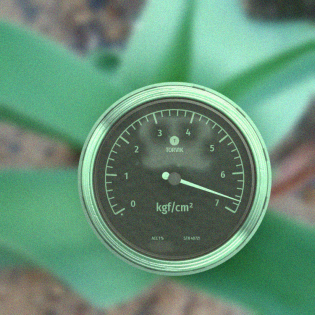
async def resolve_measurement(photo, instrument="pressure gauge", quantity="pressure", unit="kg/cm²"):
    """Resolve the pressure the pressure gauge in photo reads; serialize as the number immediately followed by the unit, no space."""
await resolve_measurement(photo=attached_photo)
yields 6.7kg/cm²
